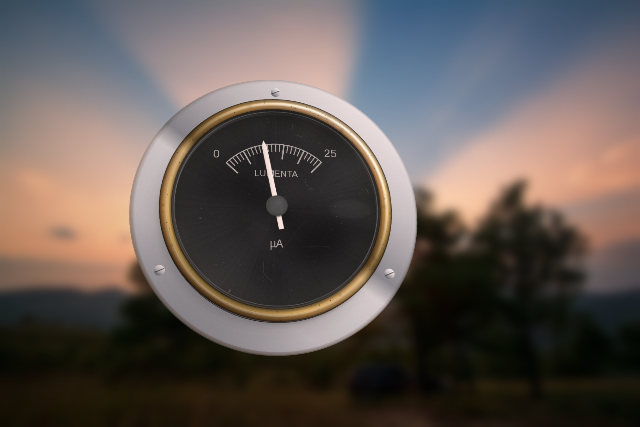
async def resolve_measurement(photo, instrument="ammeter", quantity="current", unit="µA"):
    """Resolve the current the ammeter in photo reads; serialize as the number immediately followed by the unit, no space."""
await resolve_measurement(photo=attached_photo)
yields 10µA
